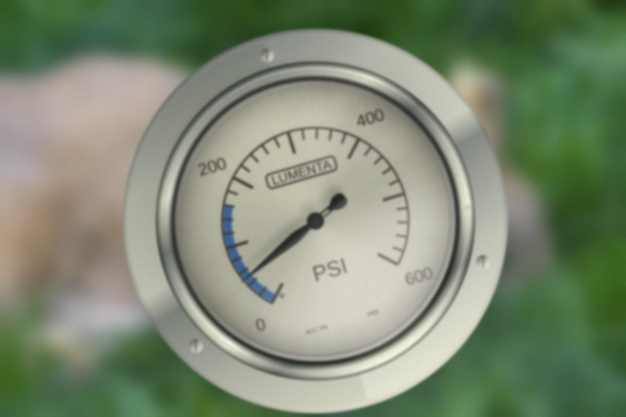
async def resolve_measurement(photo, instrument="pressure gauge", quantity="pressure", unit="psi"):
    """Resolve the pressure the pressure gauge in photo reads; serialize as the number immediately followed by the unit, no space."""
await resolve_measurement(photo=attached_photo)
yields 50psi
